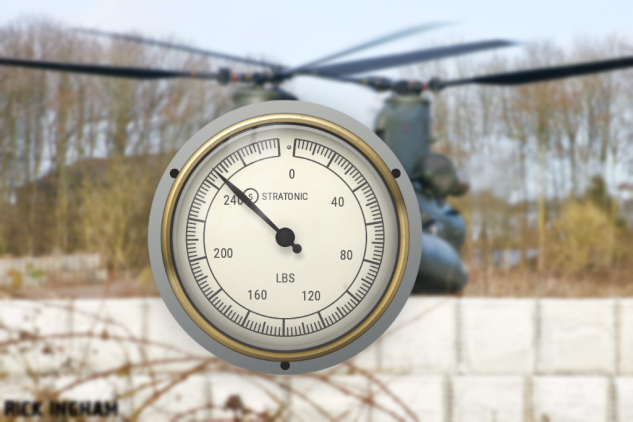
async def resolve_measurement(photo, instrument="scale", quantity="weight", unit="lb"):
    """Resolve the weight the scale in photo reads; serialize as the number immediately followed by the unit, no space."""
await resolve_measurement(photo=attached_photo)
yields 246lb
